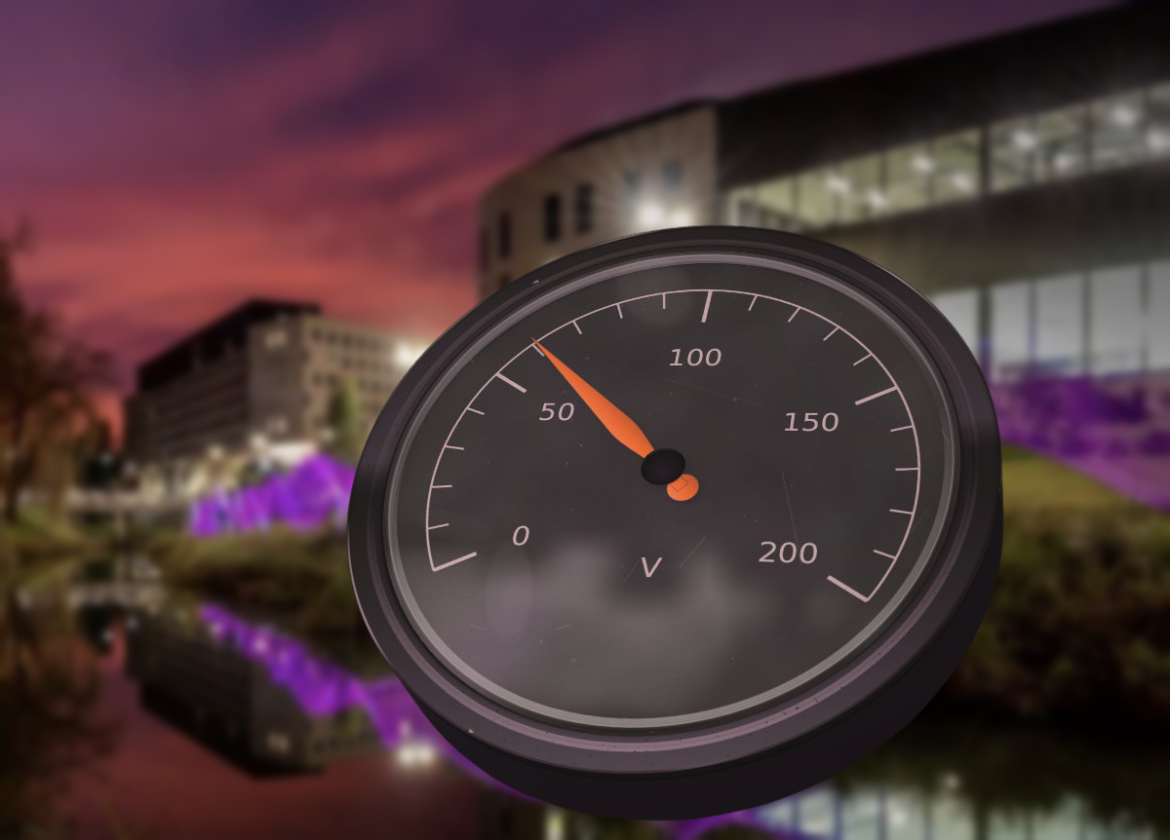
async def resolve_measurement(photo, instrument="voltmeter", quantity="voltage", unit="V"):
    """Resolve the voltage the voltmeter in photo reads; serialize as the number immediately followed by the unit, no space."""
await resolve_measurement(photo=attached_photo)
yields 60V
